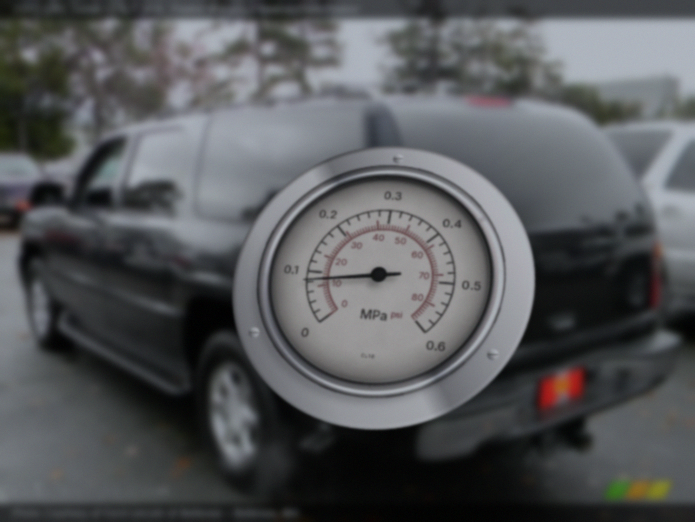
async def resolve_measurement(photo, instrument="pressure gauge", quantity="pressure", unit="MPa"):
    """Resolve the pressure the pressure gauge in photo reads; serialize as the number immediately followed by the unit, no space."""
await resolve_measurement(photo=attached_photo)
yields 0.08MPa
